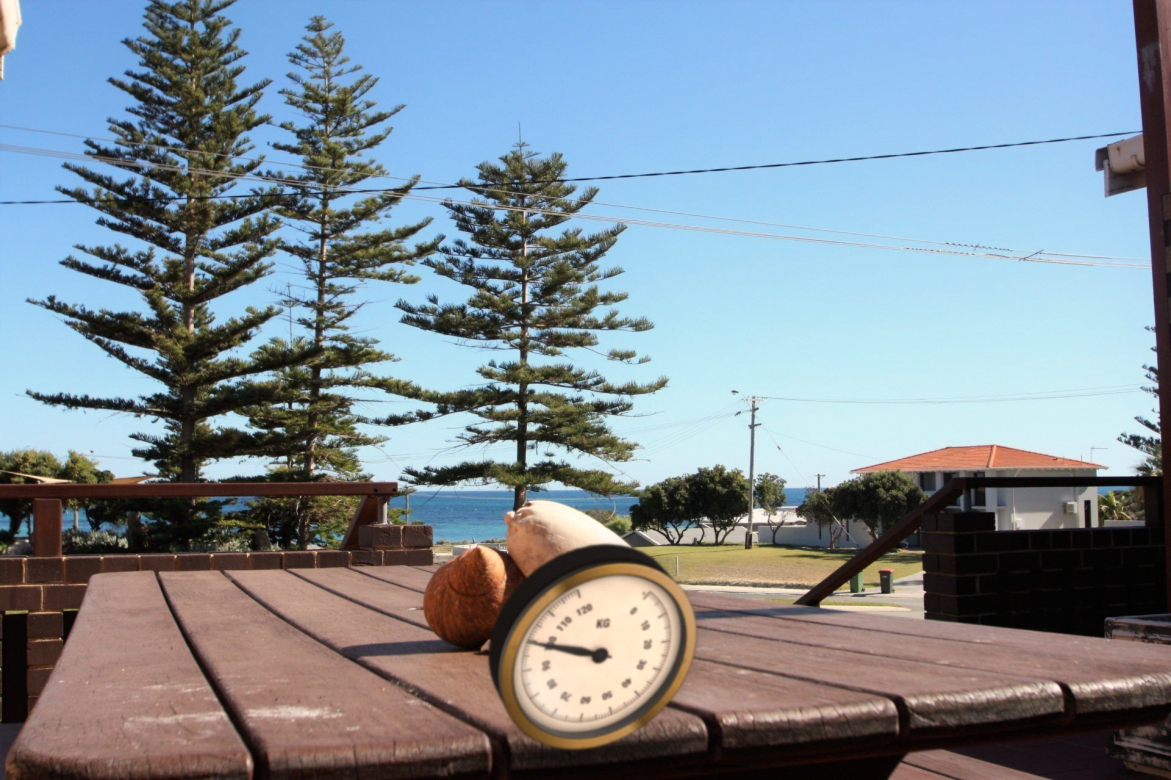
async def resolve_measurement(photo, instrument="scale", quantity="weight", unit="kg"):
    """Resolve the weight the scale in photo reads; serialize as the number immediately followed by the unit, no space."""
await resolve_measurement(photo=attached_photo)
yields 100kg
